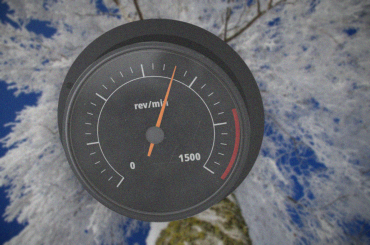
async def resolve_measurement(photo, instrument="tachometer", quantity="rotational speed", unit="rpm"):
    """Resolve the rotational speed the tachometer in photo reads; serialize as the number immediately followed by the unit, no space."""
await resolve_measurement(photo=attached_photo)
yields 900rpm
